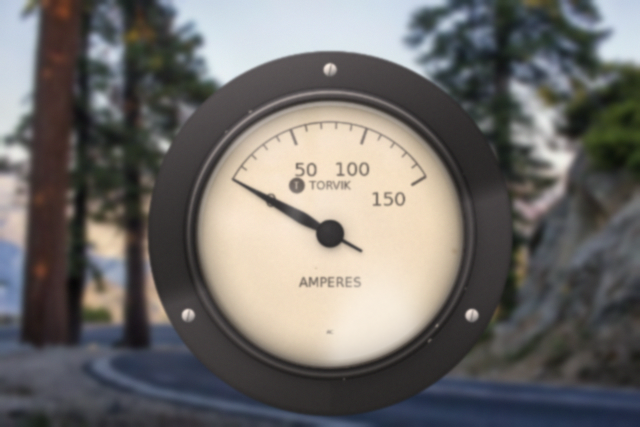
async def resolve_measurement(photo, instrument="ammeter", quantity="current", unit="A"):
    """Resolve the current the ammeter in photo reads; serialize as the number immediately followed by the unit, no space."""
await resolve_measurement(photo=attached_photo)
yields 0A
